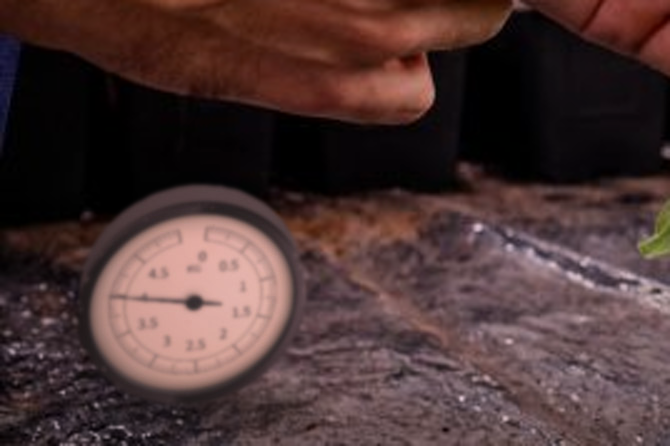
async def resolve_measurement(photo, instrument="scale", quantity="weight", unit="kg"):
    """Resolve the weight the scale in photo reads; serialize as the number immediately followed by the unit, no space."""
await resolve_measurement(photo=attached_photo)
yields 4kg
